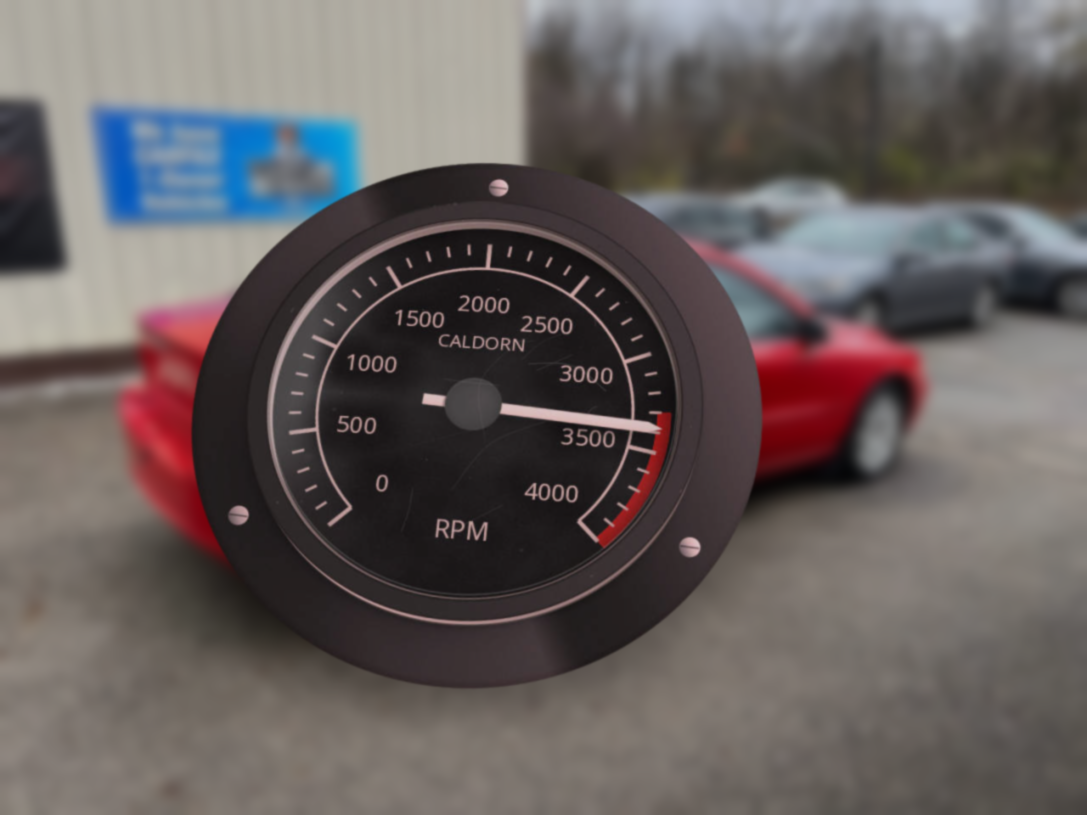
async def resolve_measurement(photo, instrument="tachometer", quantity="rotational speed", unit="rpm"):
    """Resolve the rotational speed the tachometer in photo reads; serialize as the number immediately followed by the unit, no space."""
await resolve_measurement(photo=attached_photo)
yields 3400rpm
